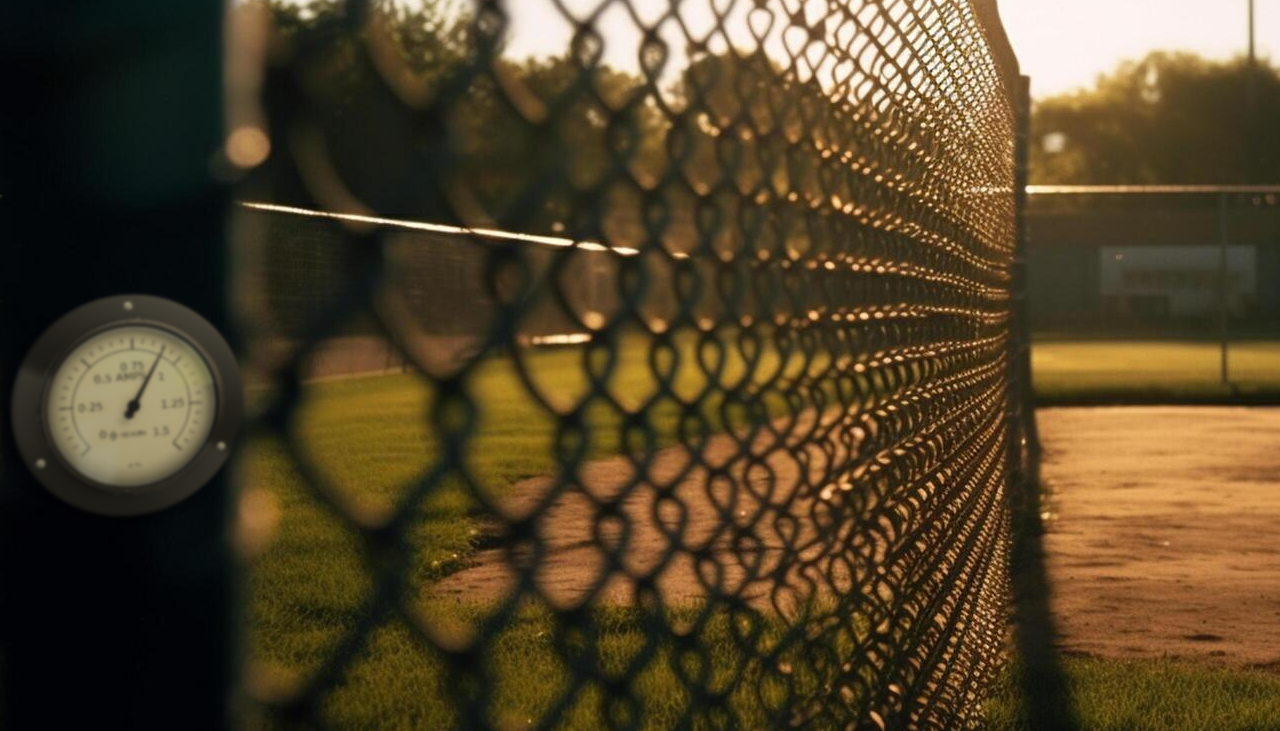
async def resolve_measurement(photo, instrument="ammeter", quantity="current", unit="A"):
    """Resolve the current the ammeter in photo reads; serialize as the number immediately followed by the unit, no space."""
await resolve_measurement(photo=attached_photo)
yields 0.9A
